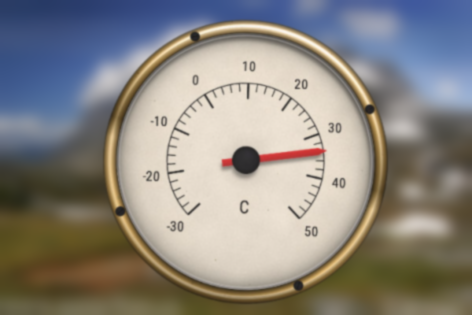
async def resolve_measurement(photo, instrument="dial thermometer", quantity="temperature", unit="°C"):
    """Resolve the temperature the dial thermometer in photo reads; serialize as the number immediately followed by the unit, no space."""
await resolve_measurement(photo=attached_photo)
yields 34°C
